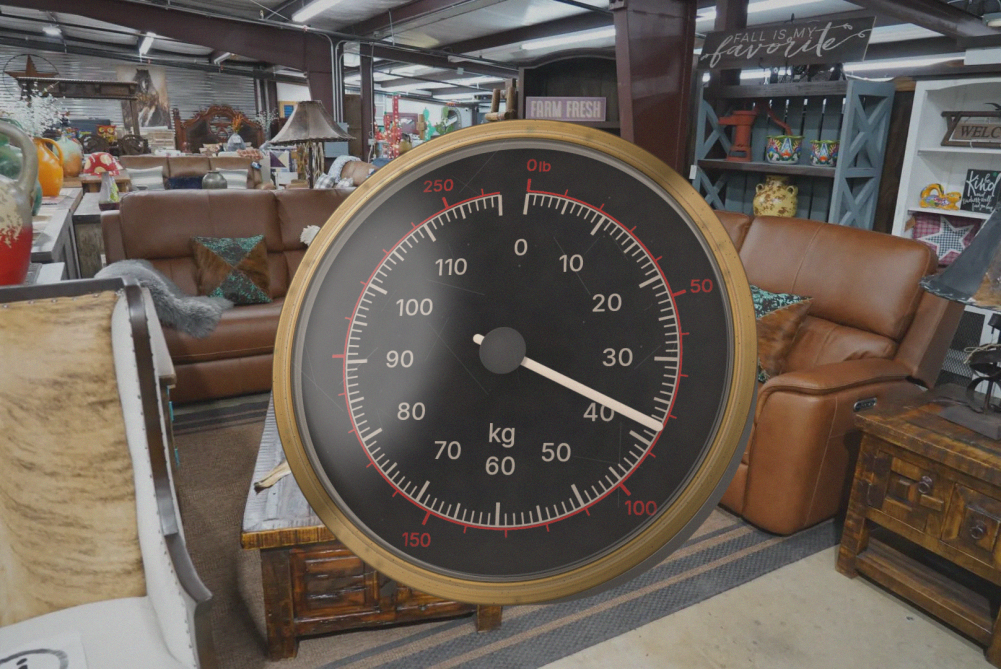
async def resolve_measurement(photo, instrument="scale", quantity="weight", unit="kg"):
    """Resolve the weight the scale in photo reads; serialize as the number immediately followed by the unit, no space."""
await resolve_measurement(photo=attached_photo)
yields 38kg
